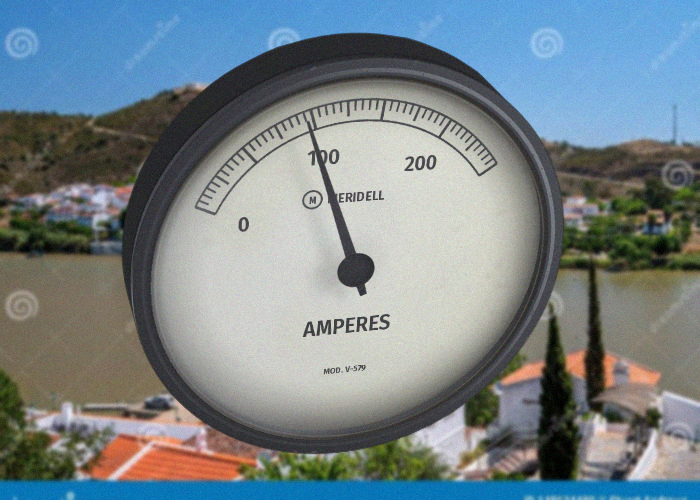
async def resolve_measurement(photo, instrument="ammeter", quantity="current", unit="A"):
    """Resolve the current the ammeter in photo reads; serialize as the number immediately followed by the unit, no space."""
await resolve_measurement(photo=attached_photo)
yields 95A
